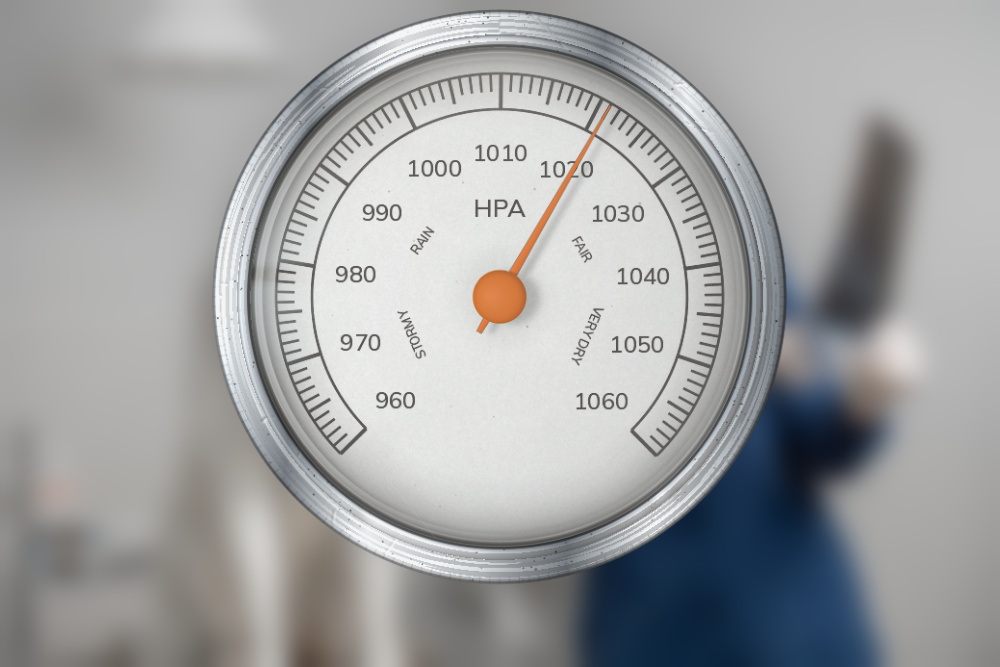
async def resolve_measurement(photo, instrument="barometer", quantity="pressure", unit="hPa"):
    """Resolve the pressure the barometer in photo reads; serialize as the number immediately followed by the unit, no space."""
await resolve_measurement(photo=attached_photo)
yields 1021hPa
